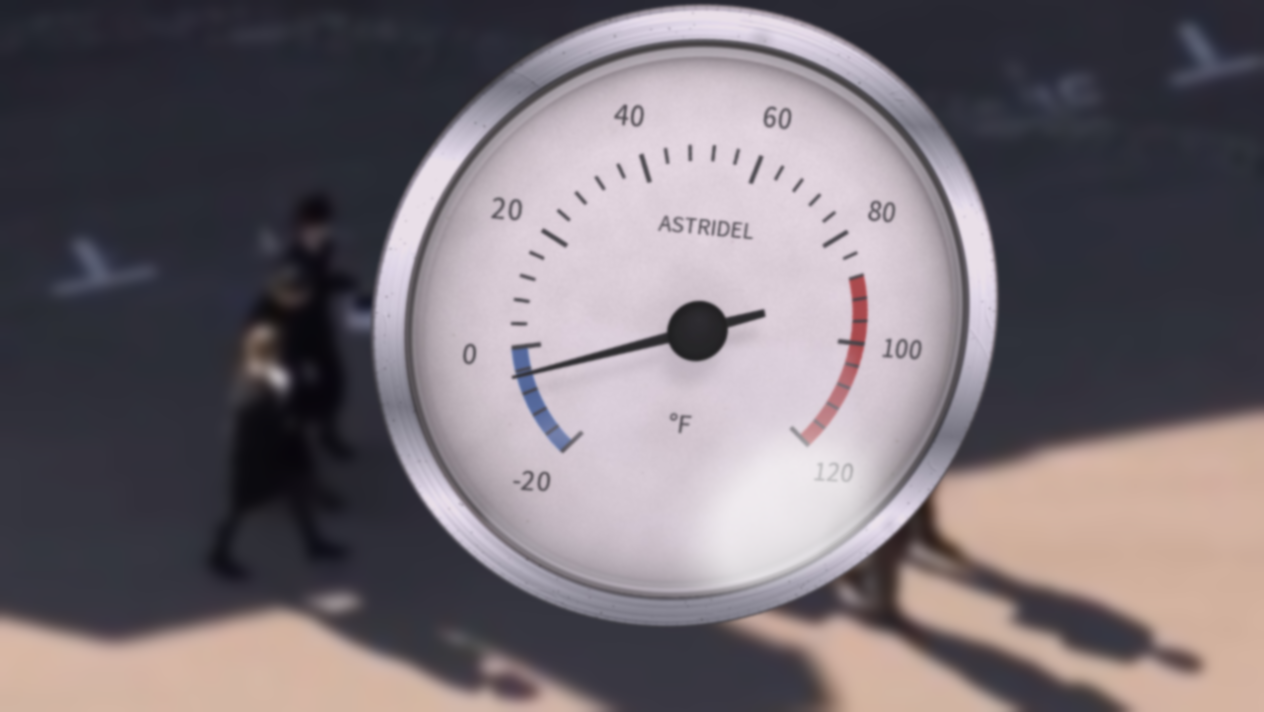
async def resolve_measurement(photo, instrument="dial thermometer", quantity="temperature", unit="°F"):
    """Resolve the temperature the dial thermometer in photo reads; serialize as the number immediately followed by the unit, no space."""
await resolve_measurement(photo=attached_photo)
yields -4°F
